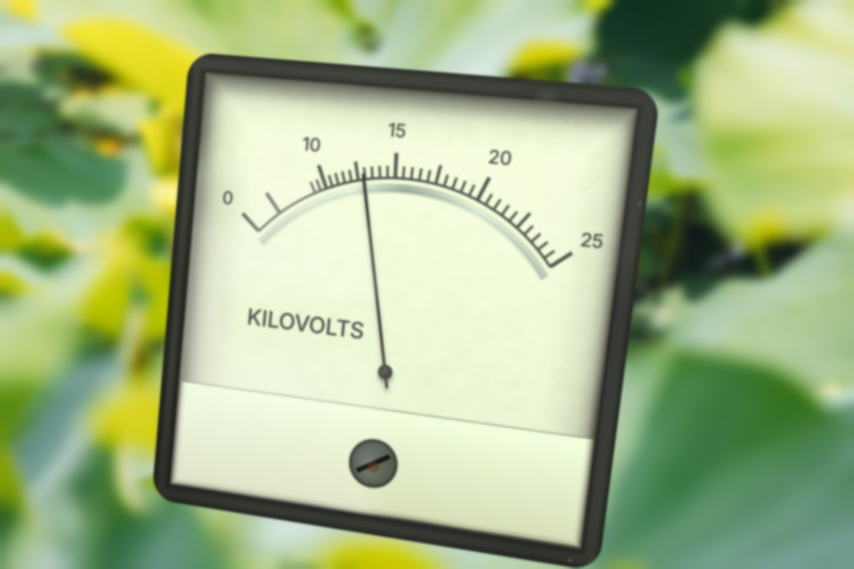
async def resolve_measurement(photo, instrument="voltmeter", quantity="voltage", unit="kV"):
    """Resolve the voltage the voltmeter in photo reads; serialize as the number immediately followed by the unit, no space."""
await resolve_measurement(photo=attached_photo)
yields 13kV
